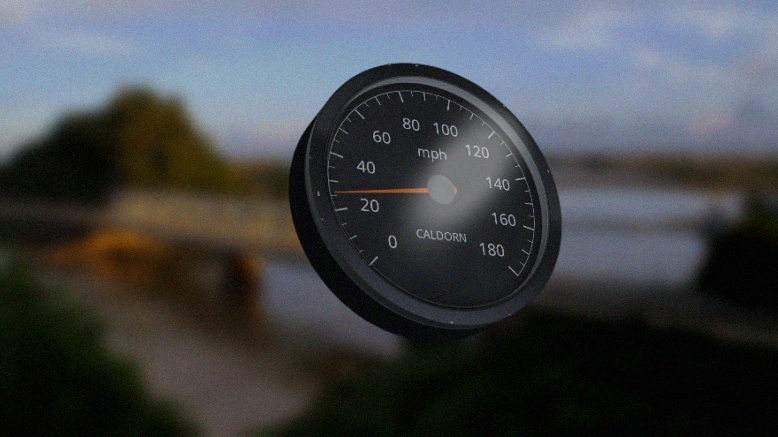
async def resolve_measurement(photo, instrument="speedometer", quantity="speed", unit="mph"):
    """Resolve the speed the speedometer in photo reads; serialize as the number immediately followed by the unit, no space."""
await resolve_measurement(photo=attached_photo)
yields 25mph
